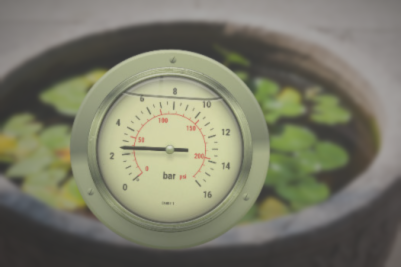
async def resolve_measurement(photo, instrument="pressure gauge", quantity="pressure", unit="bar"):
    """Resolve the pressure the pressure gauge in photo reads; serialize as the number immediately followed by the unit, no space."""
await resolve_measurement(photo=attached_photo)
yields 2.5bar
